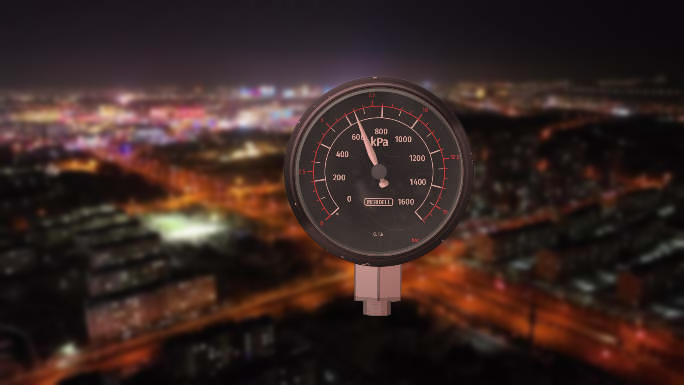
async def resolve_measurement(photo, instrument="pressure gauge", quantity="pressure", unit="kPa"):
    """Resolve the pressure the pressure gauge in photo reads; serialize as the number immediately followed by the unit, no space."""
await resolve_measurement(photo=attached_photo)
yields 650kPa
